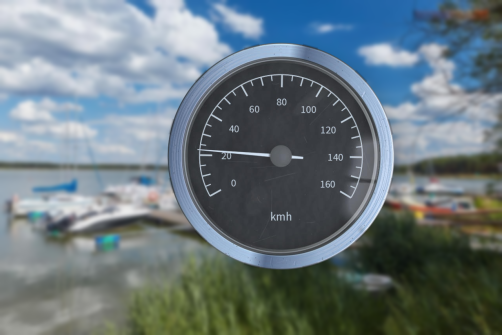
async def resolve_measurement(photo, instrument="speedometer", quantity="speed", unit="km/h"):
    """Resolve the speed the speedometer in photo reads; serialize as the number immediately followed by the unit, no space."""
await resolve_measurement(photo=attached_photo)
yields 22.5km/h
